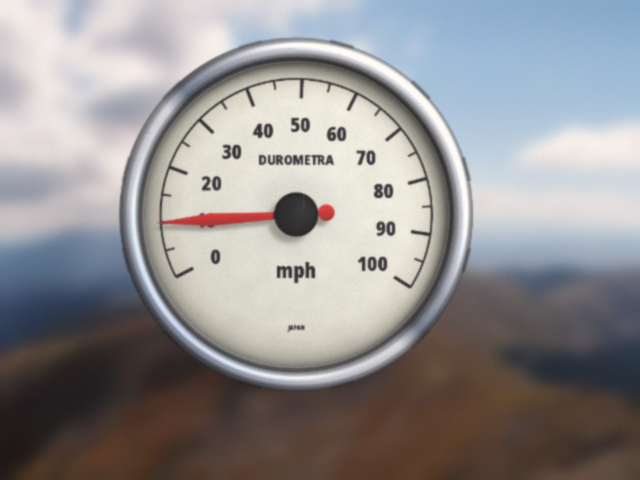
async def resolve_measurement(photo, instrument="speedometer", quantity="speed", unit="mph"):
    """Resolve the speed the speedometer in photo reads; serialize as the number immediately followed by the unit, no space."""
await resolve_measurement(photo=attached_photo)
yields 10mph
